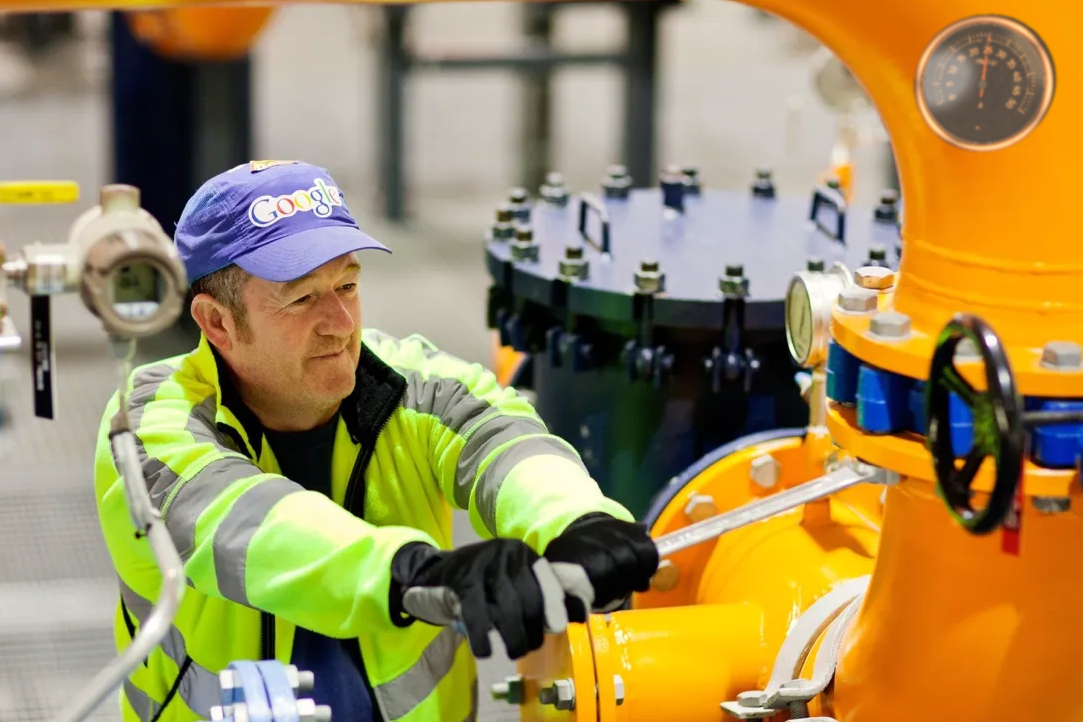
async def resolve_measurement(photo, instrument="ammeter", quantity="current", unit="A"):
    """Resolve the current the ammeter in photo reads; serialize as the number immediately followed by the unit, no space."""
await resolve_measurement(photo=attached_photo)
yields 25A
